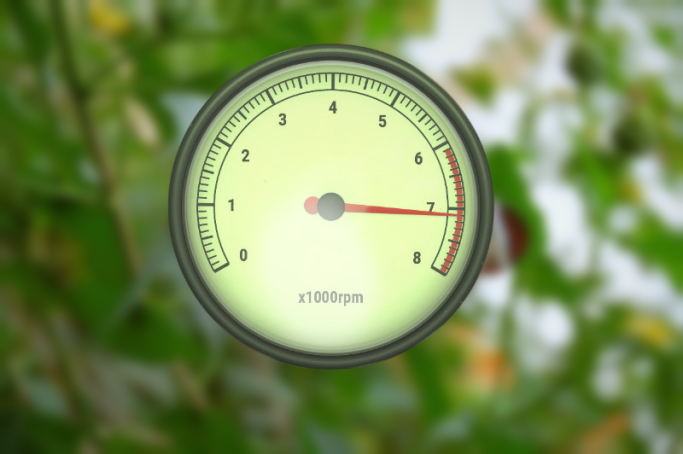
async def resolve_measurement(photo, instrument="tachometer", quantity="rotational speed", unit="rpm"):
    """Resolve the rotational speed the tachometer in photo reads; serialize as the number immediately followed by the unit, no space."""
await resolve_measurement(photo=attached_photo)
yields 7100rpm
